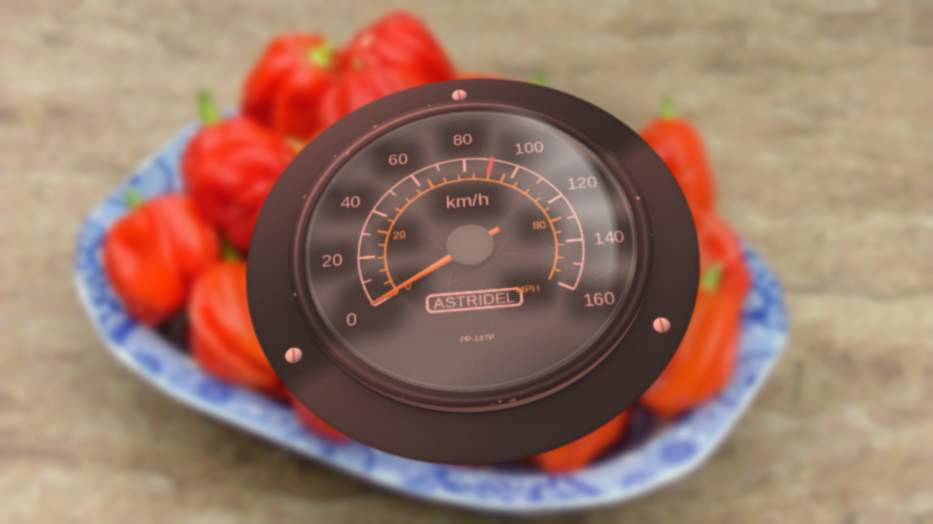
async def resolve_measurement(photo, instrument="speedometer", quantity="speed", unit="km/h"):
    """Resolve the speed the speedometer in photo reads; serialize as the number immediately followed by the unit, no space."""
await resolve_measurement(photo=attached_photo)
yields 0km/h
